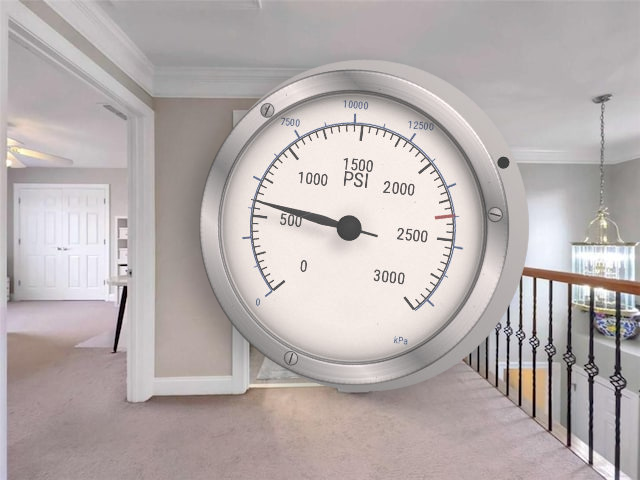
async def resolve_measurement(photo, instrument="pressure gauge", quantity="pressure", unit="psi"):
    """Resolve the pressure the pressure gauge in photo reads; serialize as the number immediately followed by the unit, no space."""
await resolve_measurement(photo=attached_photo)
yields 600psi
